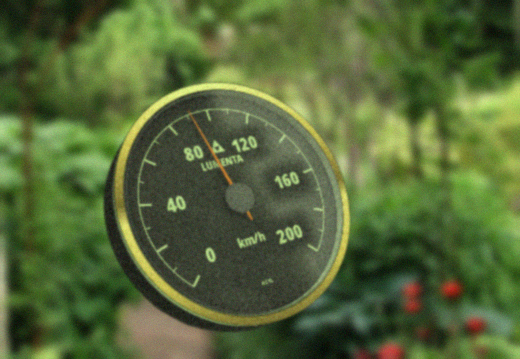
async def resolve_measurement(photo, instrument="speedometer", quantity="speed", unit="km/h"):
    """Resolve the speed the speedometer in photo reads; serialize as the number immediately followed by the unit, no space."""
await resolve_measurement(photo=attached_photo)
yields 90km/h
